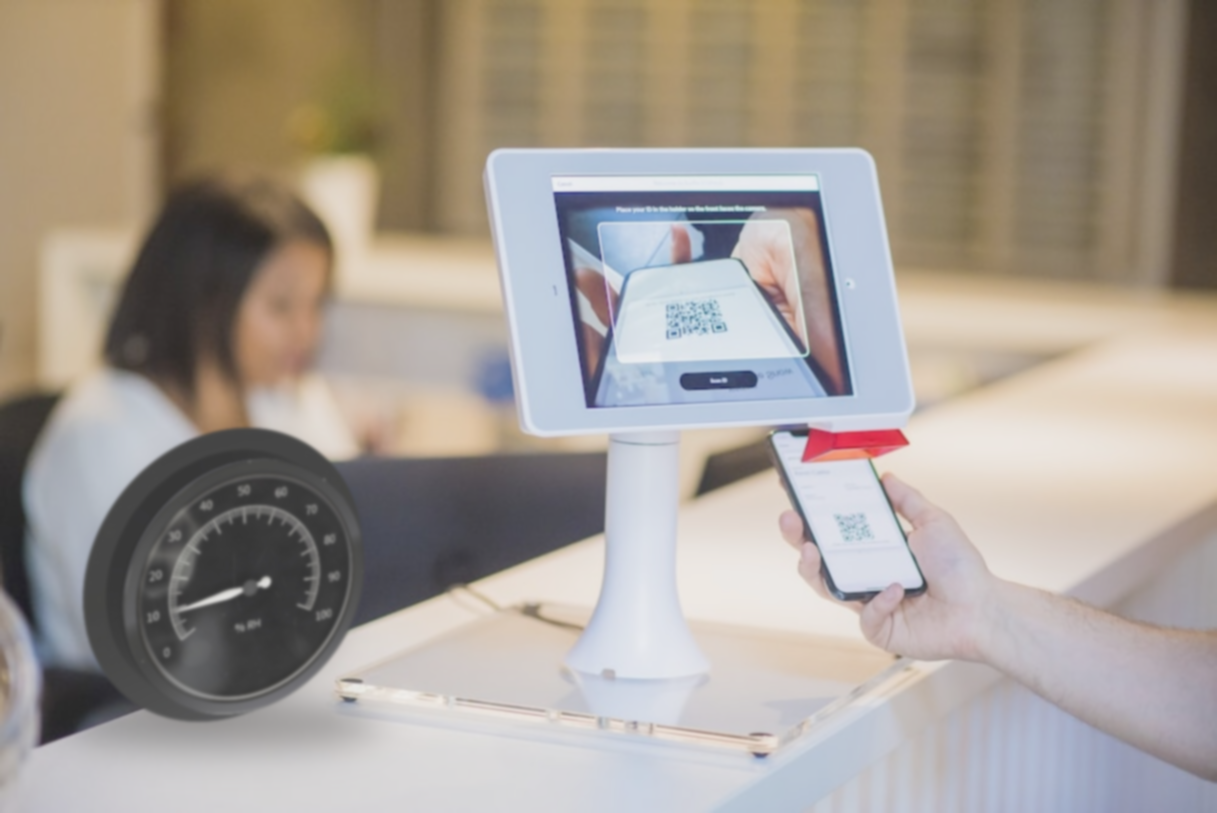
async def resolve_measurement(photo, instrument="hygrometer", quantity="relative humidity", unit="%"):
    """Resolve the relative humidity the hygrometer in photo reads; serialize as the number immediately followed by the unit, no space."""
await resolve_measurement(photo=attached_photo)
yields 10%
